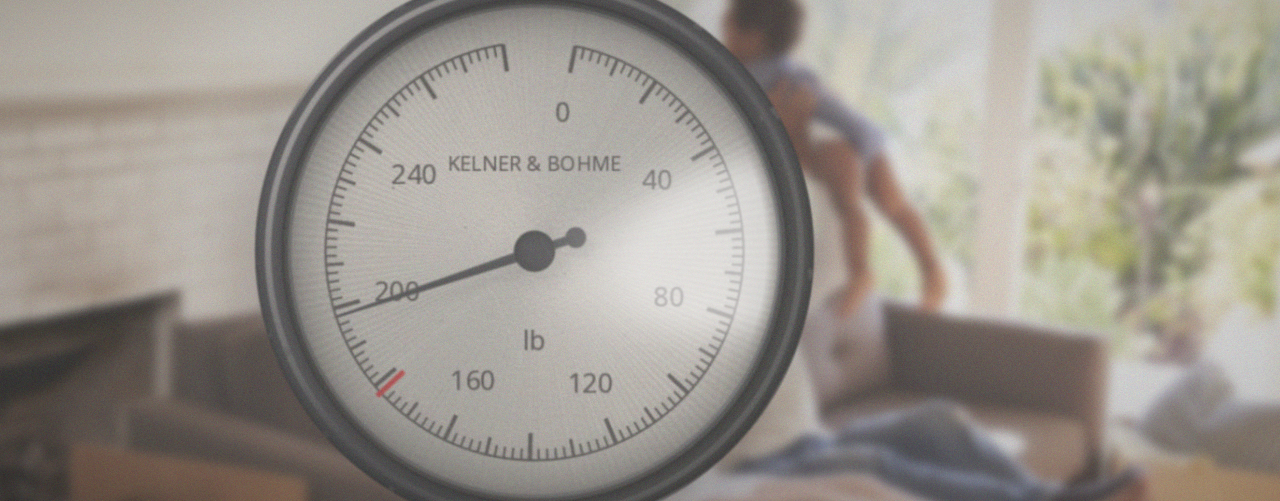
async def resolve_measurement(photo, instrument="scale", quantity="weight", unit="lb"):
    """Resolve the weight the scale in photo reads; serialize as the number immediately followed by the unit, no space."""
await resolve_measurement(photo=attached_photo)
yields 198lb
